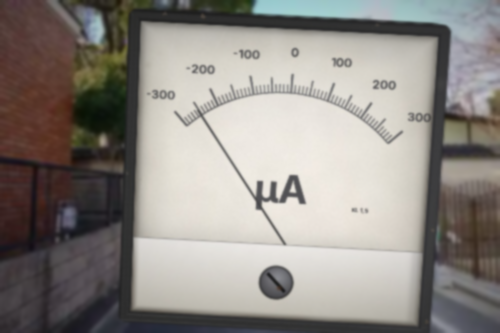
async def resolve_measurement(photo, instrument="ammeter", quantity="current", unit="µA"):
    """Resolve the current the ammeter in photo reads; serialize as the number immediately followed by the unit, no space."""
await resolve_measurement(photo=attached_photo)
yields -250µA
